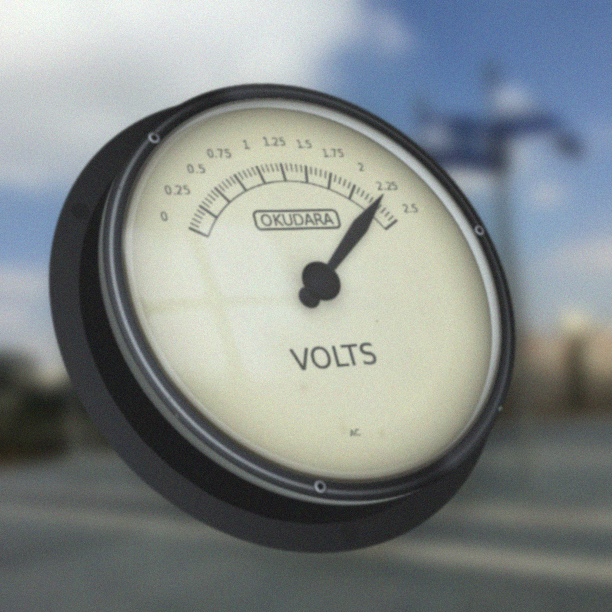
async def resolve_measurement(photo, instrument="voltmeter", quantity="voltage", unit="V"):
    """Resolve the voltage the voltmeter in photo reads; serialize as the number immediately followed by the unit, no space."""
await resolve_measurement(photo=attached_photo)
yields 2.25V
